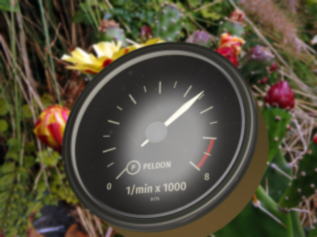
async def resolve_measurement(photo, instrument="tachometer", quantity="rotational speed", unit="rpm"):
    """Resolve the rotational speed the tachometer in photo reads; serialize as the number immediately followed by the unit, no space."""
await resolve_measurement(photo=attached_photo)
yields 5500rpm
